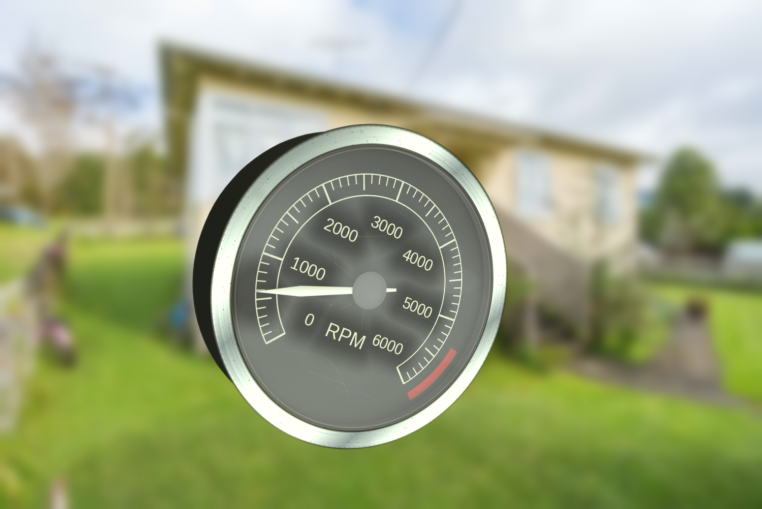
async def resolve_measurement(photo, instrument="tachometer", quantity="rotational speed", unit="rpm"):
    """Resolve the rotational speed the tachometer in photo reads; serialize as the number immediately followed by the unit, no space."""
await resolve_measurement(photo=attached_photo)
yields 600rpm
